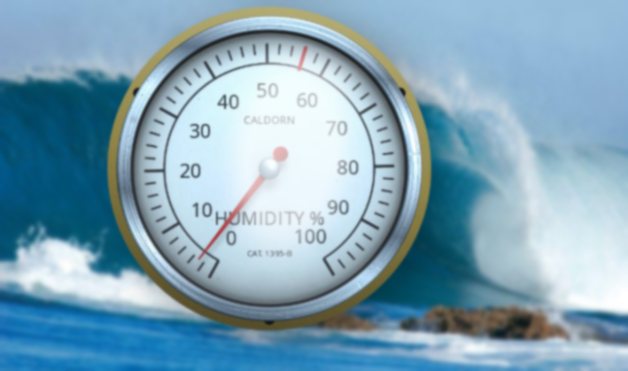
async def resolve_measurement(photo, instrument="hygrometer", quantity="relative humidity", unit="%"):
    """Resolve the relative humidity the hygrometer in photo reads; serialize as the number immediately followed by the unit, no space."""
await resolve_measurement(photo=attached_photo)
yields 3%
